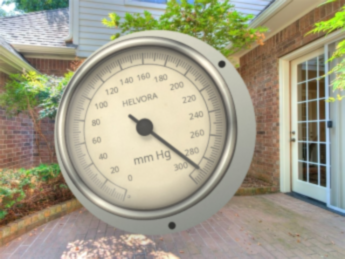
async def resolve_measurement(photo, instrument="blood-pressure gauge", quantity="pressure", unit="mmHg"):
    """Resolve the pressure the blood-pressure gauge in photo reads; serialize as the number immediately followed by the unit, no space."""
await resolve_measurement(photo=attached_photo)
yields 290mmHg
